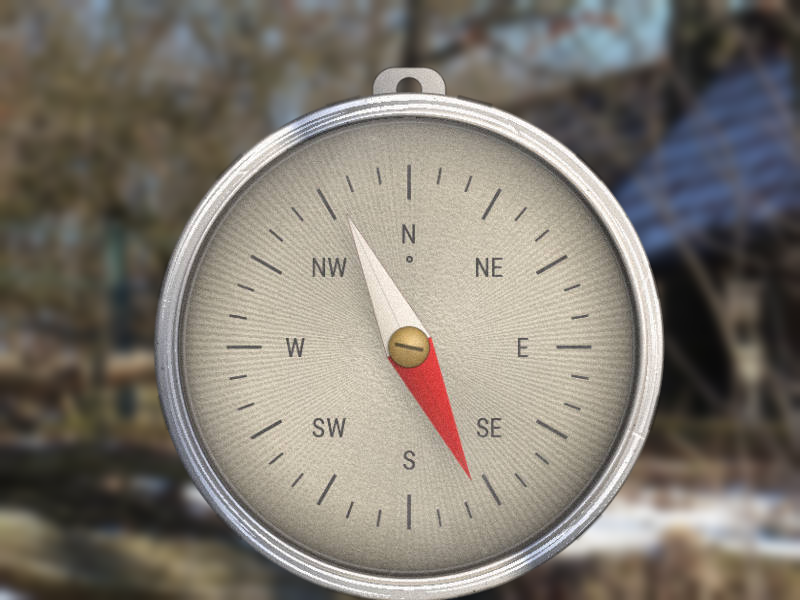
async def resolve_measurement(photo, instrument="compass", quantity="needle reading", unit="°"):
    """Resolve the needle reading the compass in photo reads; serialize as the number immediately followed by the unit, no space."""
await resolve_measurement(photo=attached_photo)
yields 155°
